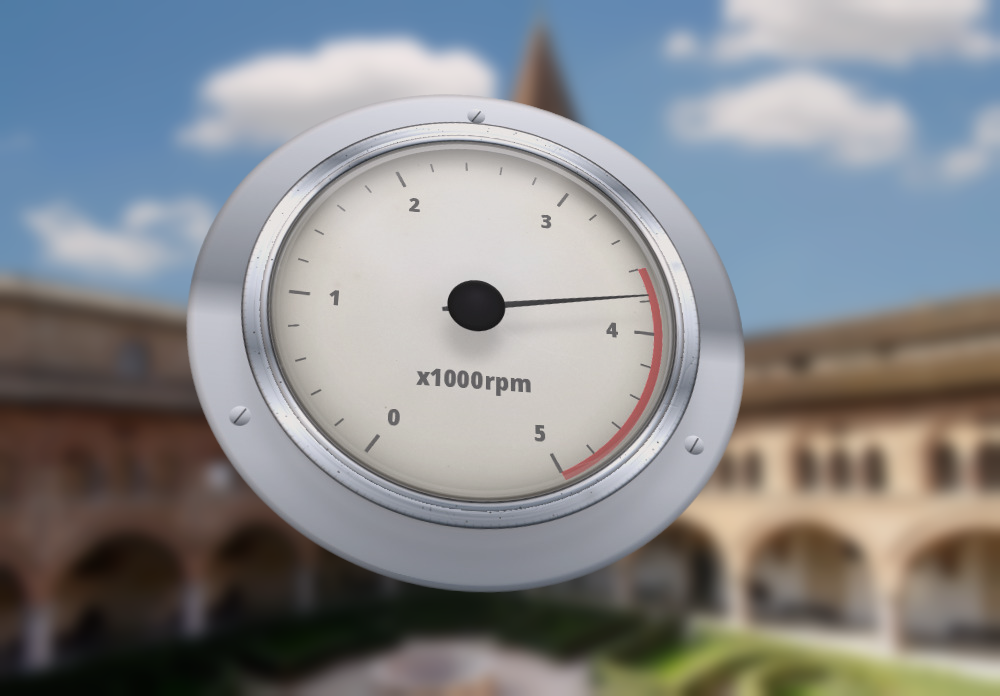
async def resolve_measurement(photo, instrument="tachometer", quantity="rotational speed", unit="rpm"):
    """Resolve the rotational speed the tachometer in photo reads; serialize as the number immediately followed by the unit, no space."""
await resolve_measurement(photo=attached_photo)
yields 3800rpm
